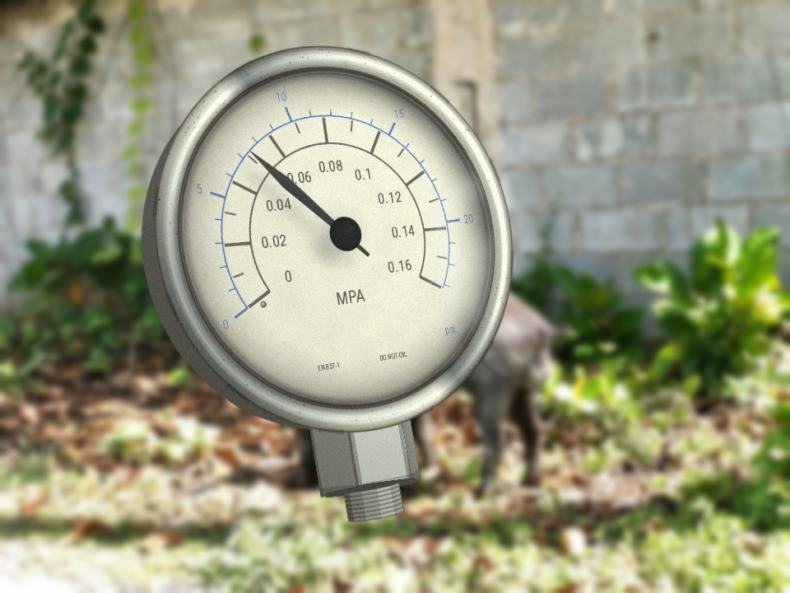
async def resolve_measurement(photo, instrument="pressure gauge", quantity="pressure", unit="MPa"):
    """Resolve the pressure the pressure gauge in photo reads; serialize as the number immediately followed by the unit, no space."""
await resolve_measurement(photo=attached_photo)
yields 0.05MPa
